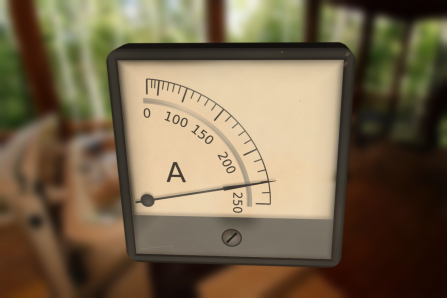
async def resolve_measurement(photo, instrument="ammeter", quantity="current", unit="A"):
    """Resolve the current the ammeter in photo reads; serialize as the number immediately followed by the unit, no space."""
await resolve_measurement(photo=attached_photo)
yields 230A
